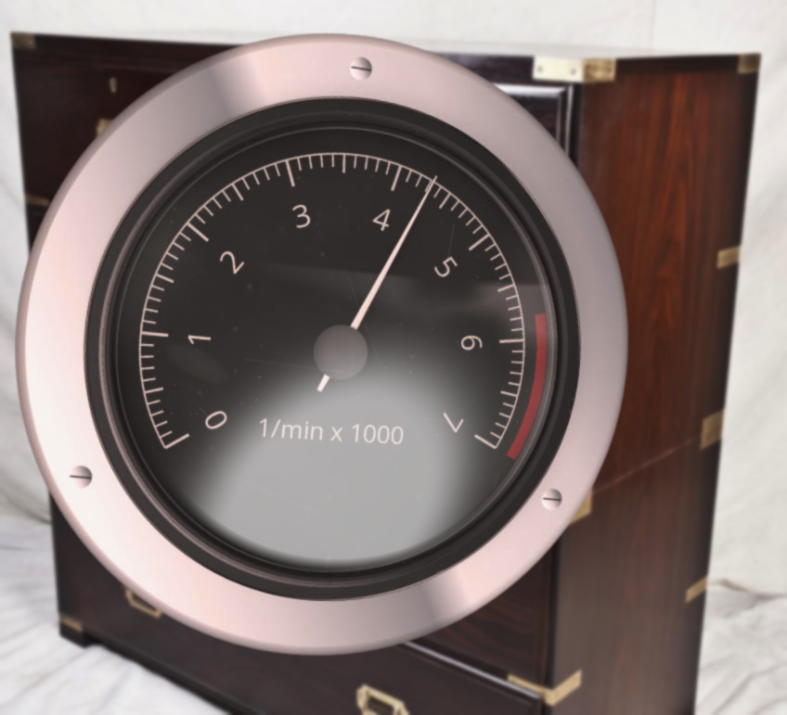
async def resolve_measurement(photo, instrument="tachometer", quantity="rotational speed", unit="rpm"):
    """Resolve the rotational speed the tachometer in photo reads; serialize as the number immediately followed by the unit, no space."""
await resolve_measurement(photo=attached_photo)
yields 4300rpm
